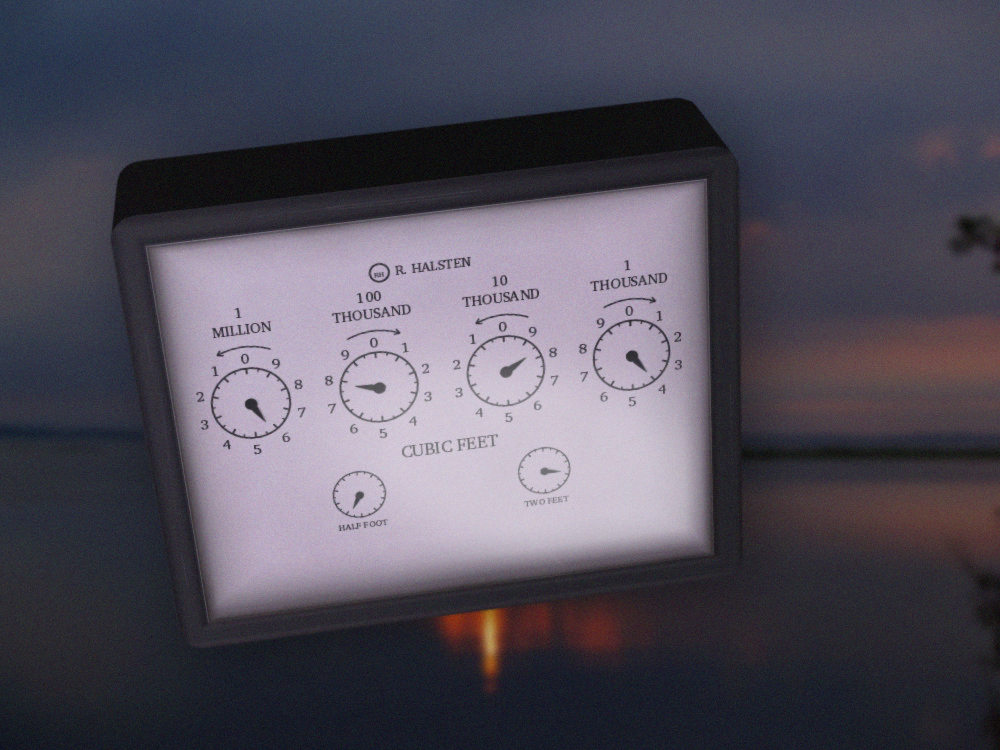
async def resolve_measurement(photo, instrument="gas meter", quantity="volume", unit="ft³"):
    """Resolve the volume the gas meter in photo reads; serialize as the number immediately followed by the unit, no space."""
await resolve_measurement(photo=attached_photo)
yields 578400ft³
